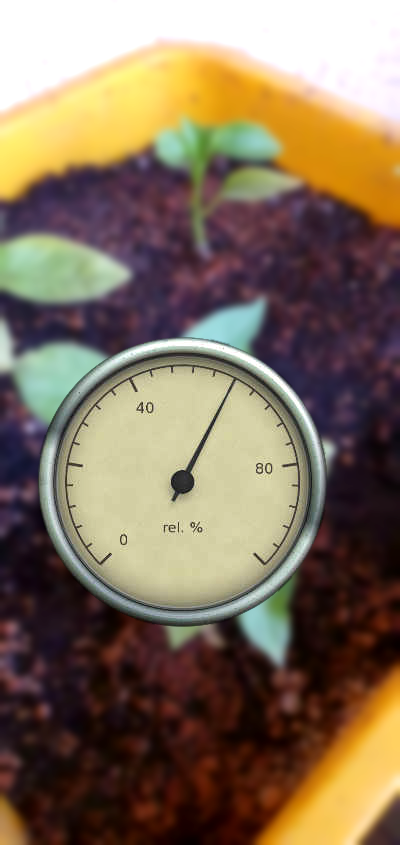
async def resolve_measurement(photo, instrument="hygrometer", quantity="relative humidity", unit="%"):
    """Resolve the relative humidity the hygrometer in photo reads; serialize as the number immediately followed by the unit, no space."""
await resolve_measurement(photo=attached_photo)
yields 60%
